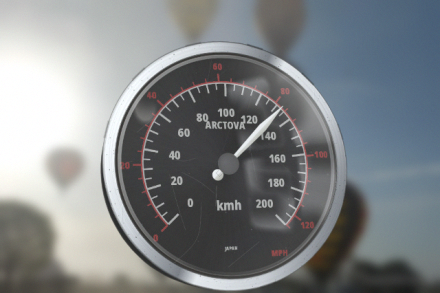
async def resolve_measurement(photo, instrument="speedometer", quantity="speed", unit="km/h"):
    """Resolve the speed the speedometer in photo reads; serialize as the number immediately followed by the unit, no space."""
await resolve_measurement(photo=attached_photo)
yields 132.5km/h
